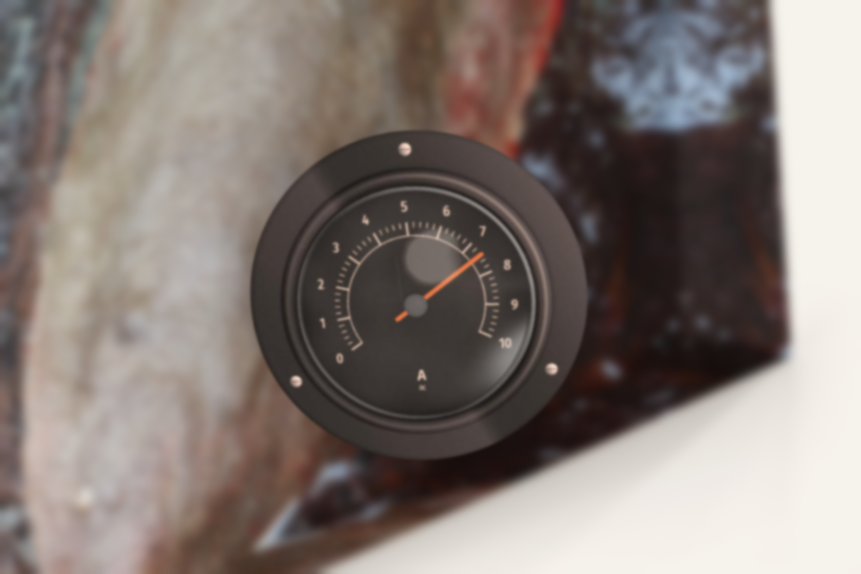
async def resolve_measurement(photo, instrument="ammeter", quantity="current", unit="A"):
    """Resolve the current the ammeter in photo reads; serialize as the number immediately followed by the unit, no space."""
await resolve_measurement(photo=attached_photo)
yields 7.4A
